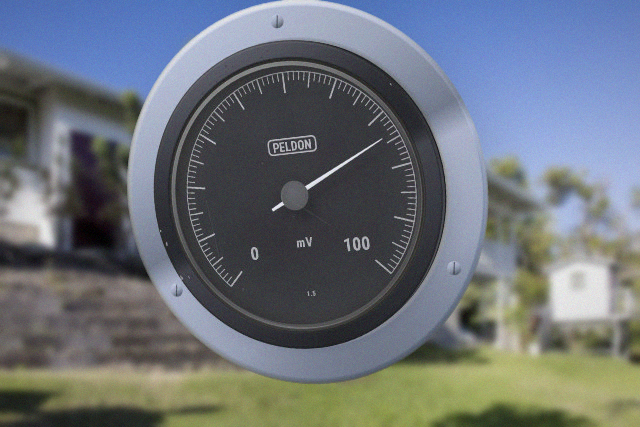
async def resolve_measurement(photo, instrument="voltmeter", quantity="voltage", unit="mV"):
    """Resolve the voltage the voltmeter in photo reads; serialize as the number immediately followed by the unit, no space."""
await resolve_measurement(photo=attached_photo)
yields 74mV
